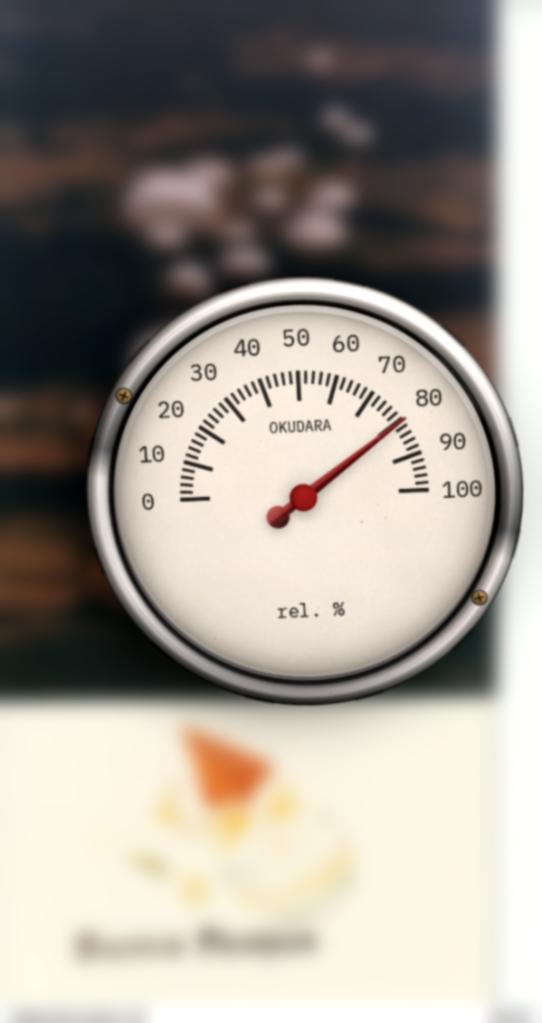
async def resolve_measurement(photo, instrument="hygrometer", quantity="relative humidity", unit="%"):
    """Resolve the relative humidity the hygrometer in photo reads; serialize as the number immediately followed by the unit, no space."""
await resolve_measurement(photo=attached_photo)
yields 80%
